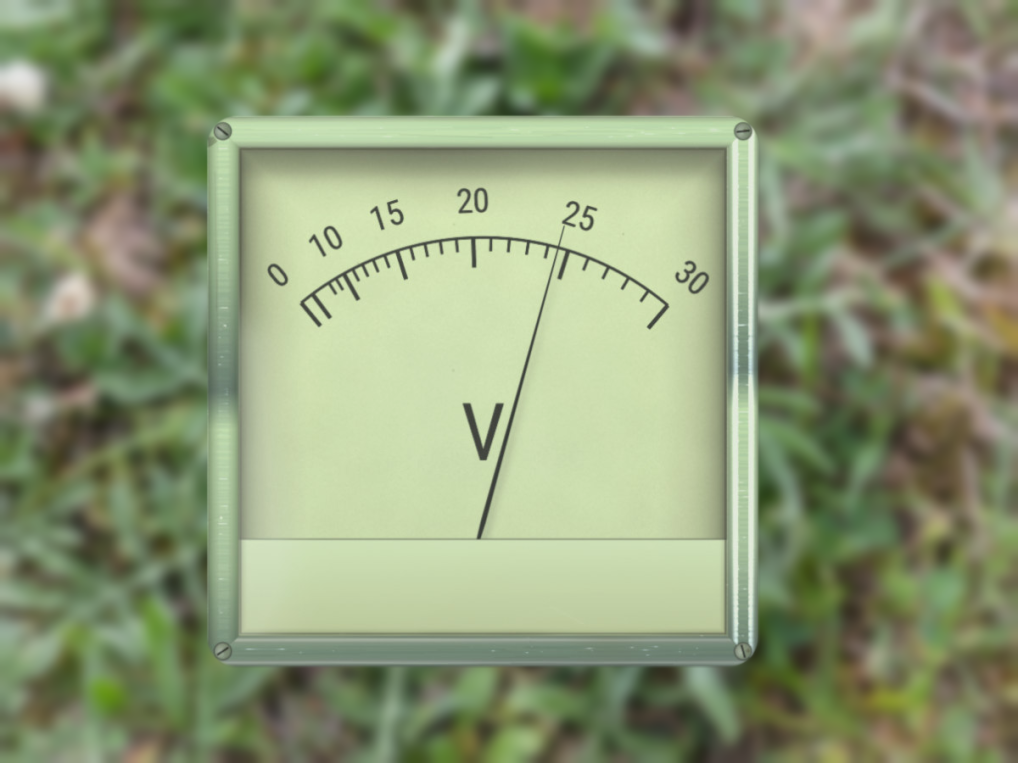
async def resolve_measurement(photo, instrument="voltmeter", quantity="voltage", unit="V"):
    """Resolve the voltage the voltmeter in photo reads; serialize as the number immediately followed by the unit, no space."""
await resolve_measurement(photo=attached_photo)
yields 24.5V
